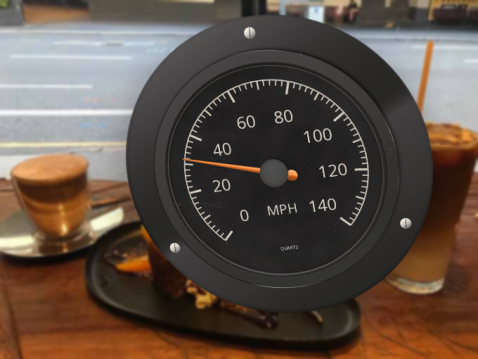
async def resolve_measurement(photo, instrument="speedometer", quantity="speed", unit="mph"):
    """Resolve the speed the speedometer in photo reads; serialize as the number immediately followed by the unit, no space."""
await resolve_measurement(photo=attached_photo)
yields 32mph
